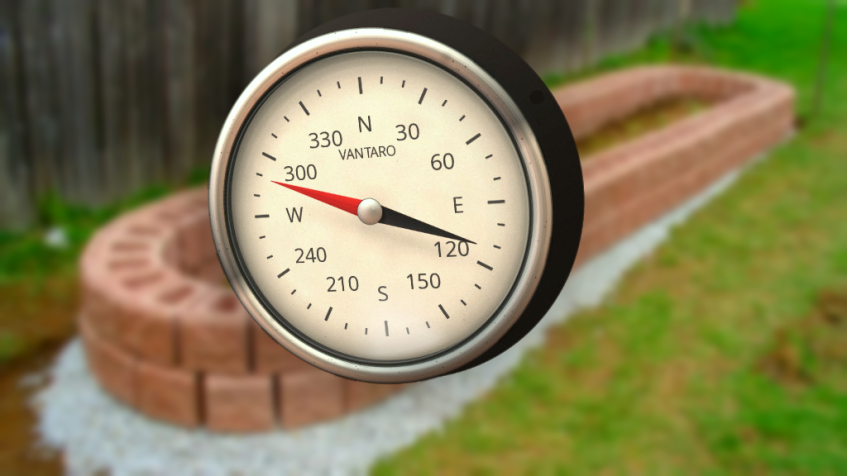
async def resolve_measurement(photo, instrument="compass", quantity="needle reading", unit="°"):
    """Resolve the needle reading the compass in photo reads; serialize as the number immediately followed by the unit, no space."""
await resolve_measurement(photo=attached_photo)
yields 290°
